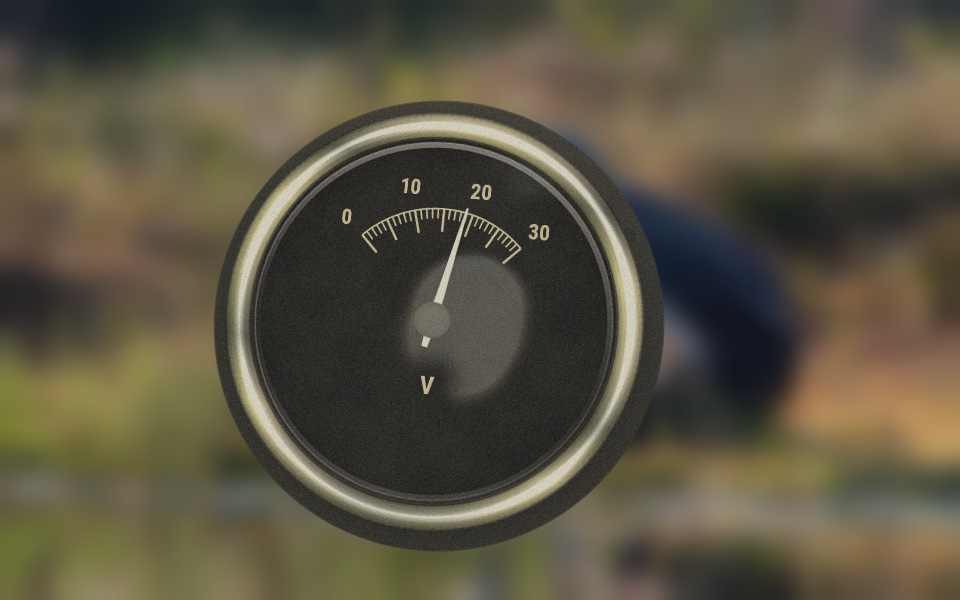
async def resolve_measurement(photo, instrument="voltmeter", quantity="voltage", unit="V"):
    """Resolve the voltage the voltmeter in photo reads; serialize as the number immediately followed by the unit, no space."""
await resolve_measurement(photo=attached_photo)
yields 19V
